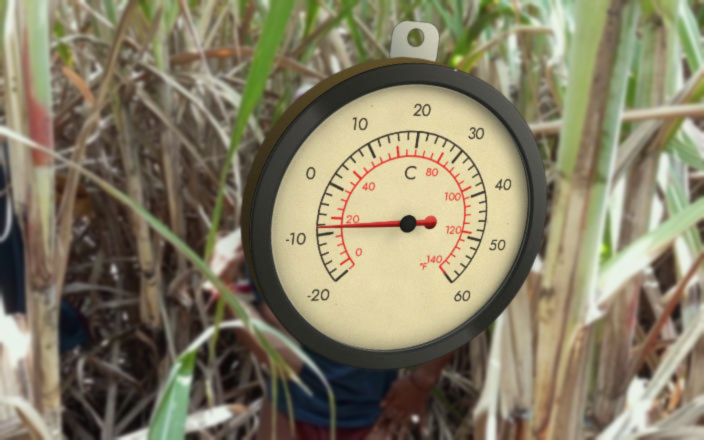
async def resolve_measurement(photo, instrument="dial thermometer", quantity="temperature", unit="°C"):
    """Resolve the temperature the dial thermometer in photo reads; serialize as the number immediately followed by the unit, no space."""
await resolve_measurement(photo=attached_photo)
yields -8°C
